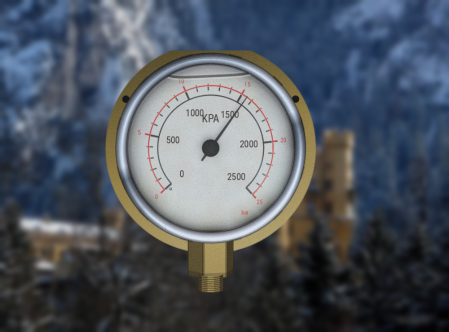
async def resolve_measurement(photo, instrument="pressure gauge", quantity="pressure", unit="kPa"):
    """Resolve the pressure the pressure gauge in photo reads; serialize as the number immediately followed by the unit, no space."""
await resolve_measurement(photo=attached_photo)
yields 1550kPa
